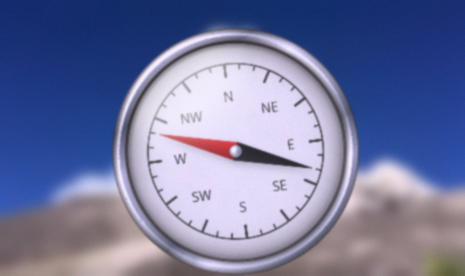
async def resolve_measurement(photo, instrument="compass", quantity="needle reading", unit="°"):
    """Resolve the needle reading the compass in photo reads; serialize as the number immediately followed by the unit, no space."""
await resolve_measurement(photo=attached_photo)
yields 290°
